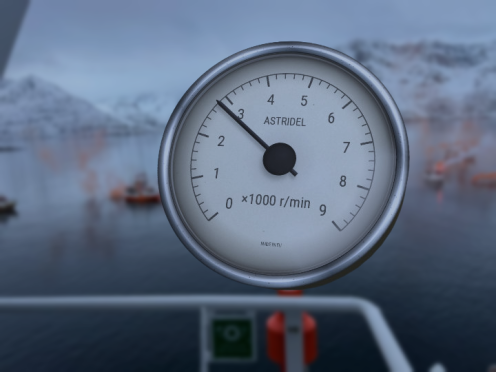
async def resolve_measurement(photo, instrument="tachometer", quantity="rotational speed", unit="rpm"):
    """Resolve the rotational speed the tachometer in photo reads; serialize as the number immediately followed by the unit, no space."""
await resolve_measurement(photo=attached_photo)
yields 2800rpm
